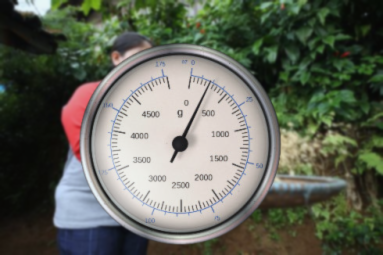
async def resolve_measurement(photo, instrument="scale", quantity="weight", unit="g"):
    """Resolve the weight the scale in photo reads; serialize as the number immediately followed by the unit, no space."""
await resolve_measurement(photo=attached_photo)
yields 250g
